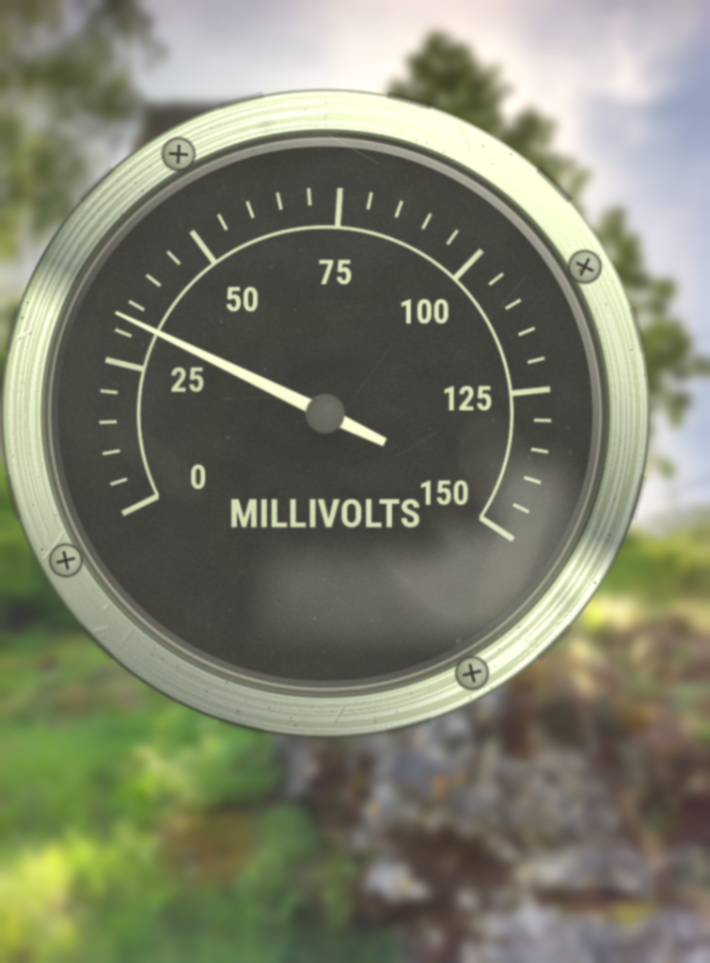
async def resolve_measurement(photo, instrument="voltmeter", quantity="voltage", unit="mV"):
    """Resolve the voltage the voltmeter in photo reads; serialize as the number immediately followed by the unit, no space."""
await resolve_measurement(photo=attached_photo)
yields 32.5mV
